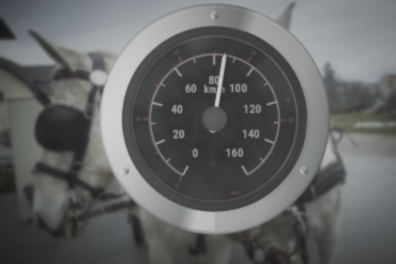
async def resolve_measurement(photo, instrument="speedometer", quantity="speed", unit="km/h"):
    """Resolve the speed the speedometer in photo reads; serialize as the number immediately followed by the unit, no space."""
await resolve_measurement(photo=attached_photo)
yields 85km/h
